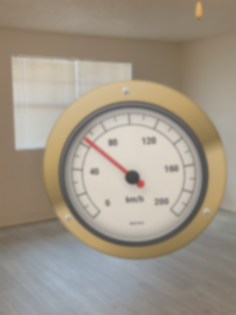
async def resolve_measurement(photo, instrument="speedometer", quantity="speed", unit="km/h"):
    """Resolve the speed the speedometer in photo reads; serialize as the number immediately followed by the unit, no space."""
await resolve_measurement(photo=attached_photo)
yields 65km/h
